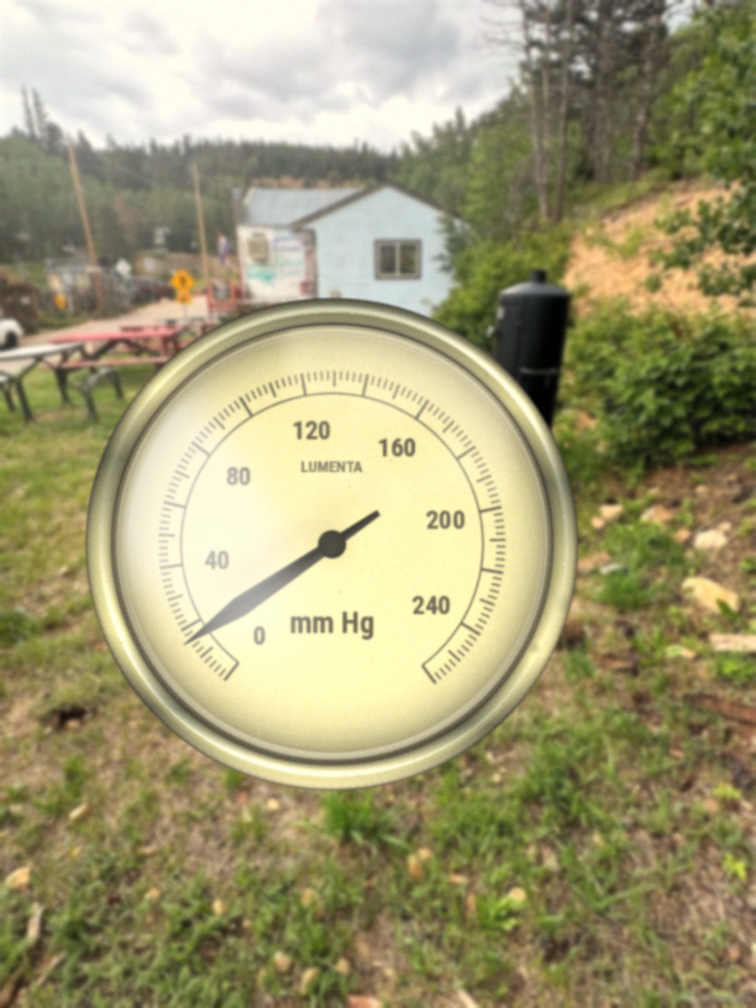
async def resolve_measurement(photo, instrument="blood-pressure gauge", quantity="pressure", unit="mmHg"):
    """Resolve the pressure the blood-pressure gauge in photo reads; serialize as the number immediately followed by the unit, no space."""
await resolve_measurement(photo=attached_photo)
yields 16mmHg
